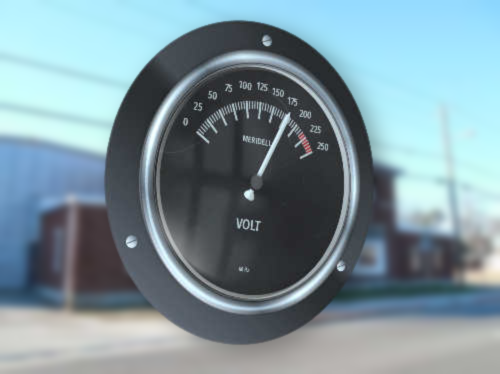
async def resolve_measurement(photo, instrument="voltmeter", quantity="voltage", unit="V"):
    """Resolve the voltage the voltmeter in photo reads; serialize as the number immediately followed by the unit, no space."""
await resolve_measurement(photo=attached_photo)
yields 175V
